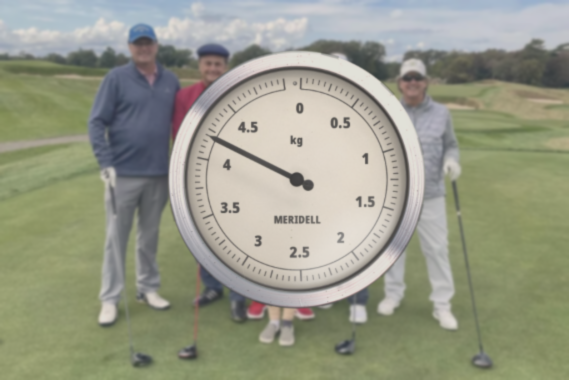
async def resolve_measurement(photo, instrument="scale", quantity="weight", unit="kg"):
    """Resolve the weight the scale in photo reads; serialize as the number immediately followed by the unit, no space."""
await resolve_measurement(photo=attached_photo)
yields 4.2kg
